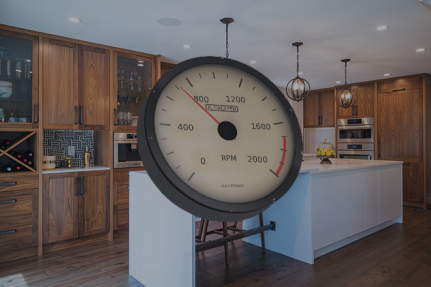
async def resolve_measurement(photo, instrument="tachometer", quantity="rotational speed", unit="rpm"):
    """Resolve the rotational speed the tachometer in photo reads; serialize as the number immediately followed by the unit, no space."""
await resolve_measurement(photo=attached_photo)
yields 700rpm
